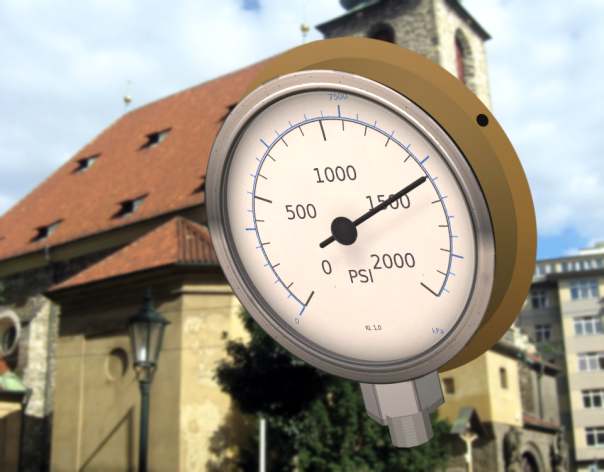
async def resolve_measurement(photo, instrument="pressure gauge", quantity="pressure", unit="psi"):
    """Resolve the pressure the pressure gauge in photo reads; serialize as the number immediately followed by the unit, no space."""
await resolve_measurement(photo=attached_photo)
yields 1500psi
